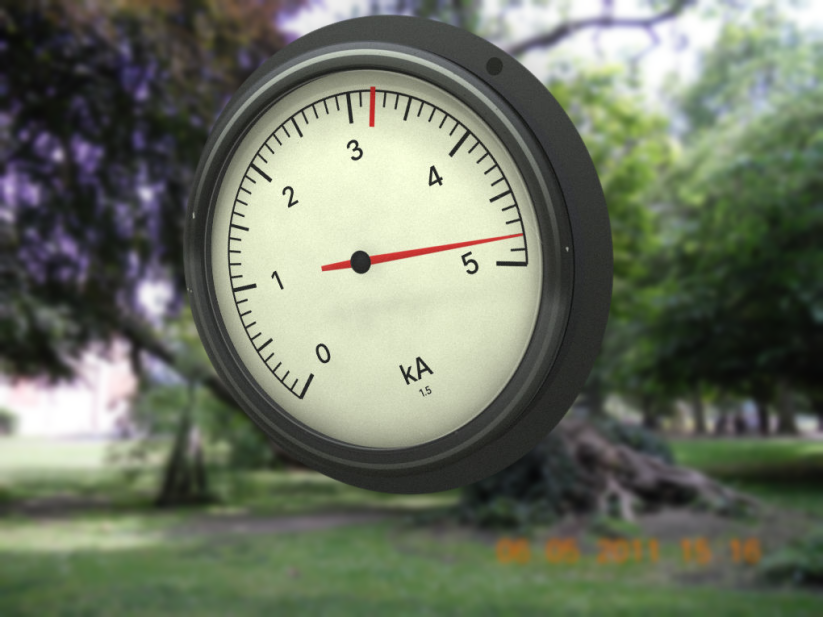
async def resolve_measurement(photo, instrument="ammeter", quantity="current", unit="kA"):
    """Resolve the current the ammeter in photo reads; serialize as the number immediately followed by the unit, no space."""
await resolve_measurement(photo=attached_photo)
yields 4.8kA
